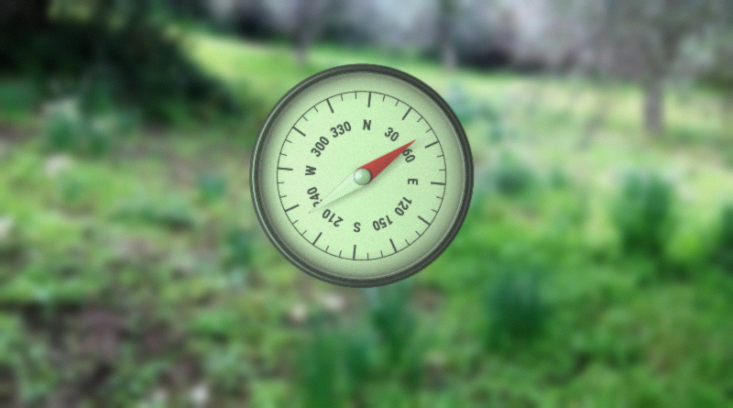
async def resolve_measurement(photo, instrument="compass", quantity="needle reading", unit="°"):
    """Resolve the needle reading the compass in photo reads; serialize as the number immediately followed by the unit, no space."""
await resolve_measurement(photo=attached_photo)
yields 50°
